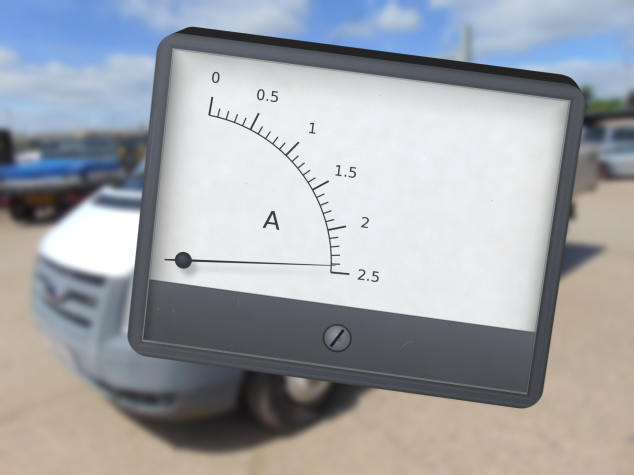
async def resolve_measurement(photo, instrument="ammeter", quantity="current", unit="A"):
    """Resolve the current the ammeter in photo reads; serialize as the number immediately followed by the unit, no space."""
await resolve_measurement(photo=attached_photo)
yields 2.4A
